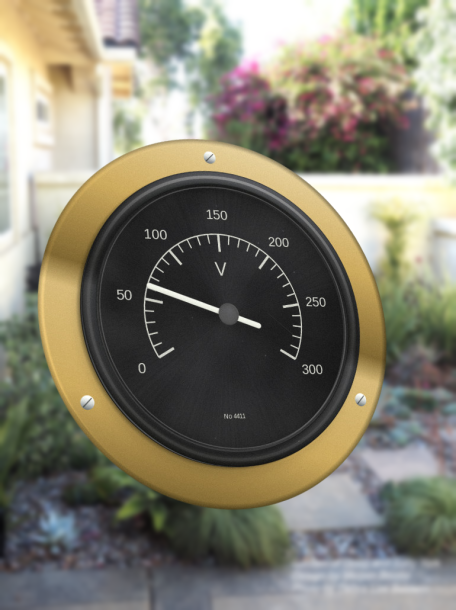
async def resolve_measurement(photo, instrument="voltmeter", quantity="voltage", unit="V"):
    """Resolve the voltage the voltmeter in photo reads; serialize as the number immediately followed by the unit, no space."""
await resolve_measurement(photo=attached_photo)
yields 60V
